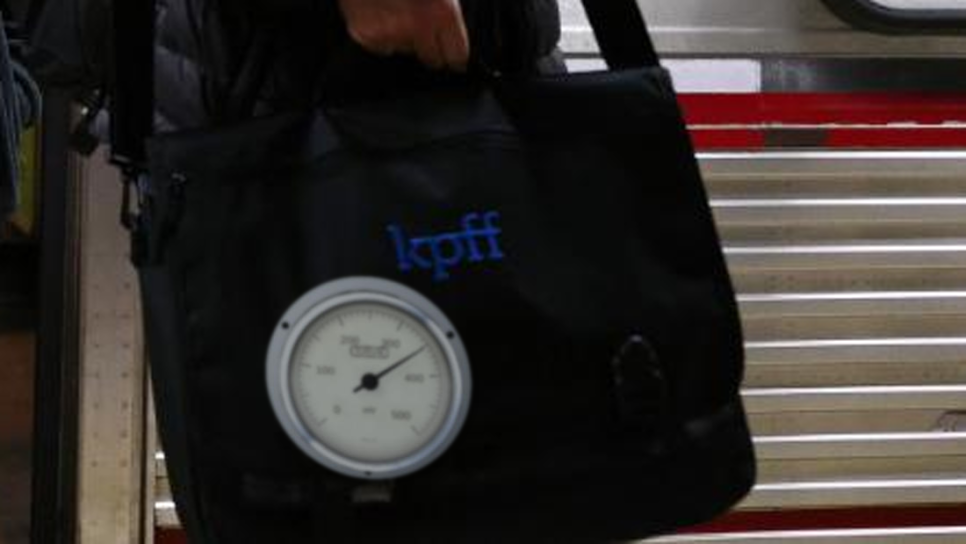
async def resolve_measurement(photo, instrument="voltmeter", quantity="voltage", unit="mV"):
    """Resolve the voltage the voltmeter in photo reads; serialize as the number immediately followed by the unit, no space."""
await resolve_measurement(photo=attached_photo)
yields 350mV
